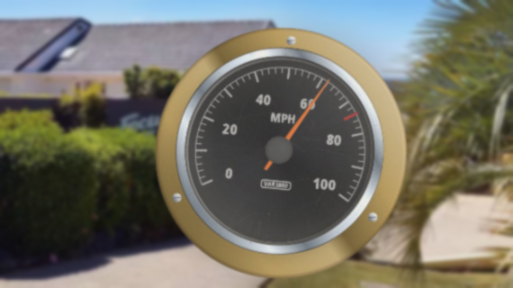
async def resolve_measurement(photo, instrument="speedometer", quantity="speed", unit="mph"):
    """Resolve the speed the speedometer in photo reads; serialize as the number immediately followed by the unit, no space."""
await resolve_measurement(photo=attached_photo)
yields 62mph
